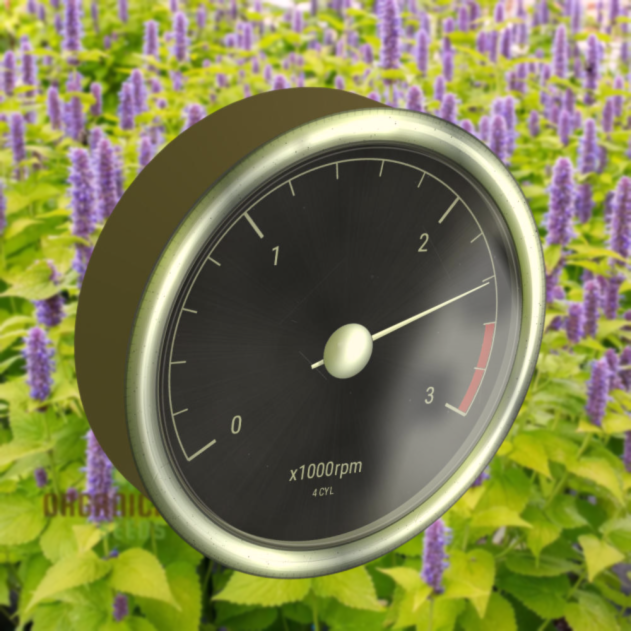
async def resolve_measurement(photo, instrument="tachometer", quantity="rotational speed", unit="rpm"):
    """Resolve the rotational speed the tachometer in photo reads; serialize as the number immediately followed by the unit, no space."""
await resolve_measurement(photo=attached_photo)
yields 2400rpm
